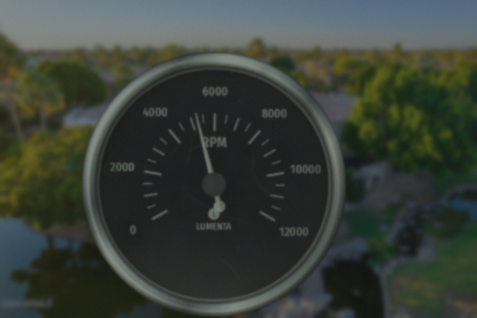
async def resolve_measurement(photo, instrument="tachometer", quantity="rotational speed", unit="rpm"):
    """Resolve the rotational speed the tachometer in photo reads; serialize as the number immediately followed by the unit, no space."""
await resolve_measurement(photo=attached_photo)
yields 5250rpm
